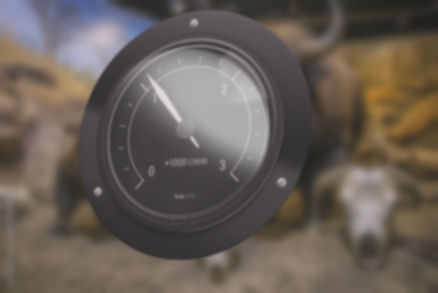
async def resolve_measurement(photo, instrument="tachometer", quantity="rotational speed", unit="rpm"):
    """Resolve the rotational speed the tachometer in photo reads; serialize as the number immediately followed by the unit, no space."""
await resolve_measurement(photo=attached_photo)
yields 1100rpm
